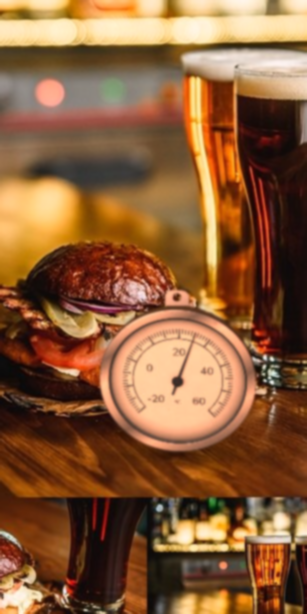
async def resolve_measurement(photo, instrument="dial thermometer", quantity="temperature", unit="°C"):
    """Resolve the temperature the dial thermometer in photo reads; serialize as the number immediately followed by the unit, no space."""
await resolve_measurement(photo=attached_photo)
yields 25°C
